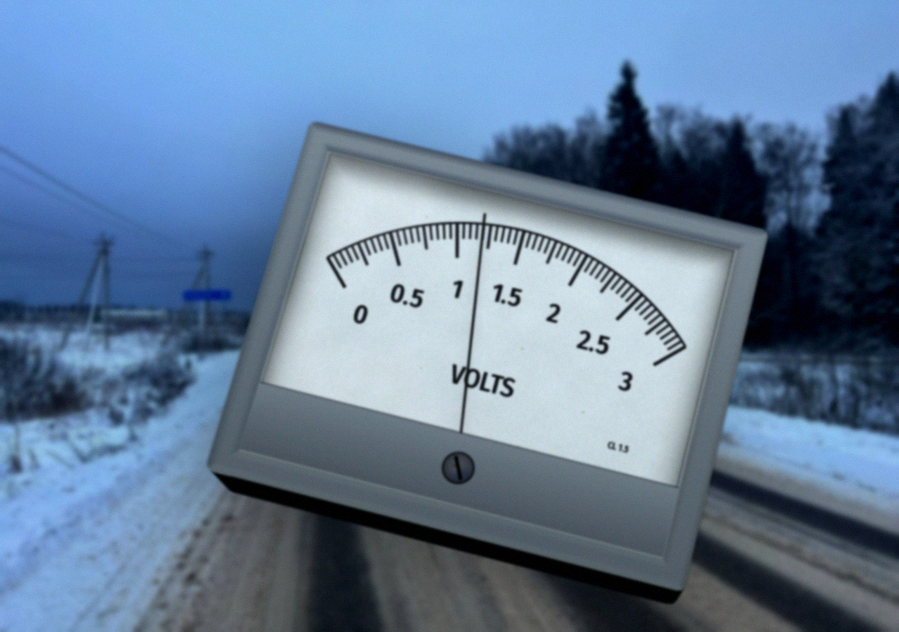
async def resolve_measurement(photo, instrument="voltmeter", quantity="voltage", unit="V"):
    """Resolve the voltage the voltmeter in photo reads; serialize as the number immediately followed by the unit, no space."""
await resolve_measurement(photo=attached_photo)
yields 1.2V
